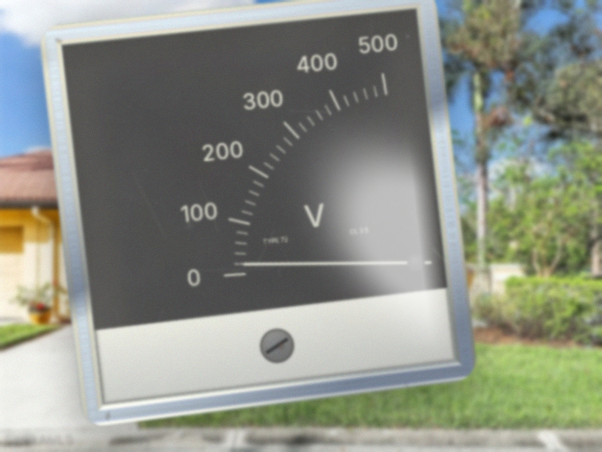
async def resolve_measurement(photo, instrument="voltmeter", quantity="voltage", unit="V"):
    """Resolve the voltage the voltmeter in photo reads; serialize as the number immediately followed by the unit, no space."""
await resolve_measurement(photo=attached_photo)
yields 20V
